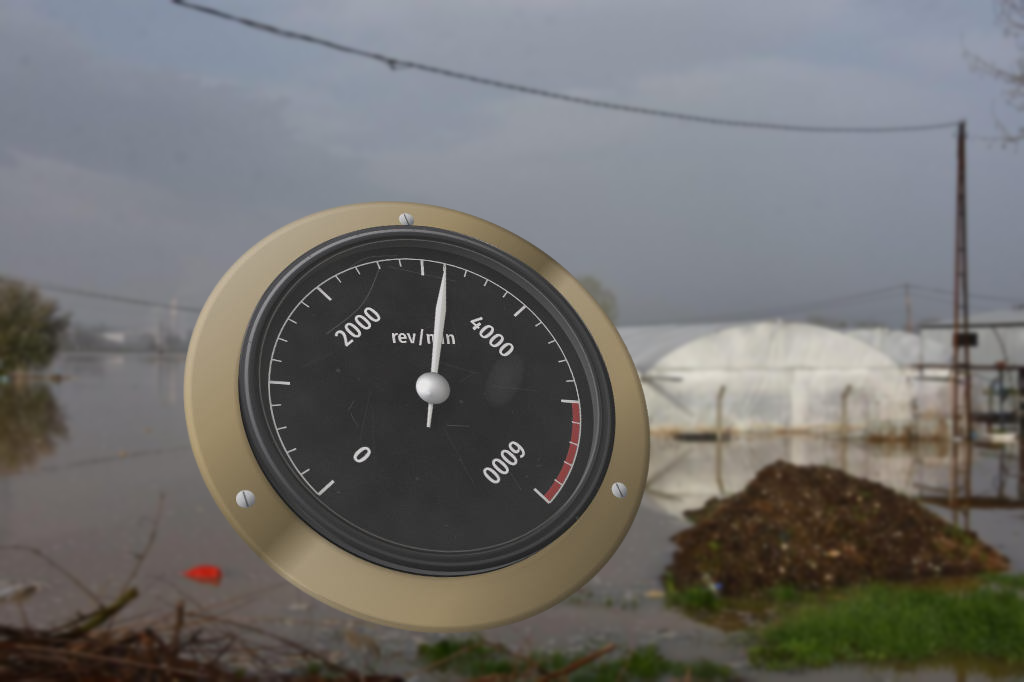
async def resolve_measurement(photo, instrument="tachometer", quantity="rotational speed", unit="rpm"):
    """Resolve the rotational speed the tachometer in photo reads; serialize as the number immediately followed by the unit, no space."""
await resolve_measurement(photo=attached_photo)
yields 3200rpm
